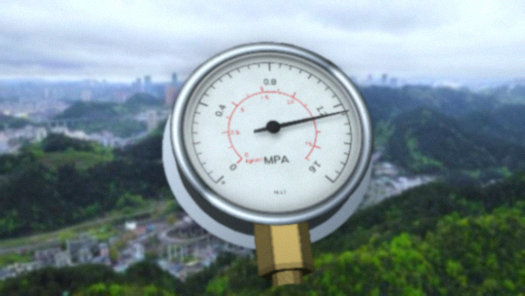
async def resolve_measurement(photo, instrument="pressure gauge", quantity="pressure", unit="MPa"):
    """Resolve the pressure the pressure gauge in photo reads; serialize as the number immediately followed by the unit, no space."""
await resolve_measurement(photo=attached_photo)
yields 1.25MPa
